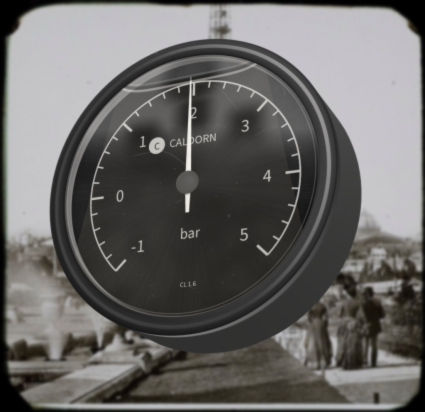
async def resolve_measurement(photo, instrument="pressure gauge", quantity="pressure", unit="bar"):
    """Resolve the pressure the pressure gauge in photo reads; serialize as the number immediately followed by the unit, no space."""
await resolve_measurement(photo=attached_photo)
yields 2bar
